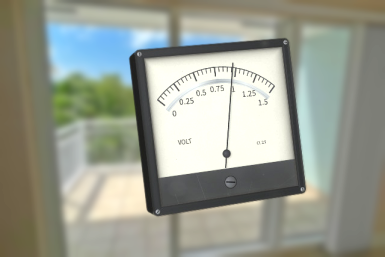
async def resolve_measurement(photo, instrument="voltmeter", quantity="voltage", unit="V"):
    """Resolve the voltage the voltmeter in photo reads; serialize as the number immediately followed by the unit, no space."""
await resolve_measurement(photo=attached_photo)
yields 0.95V
